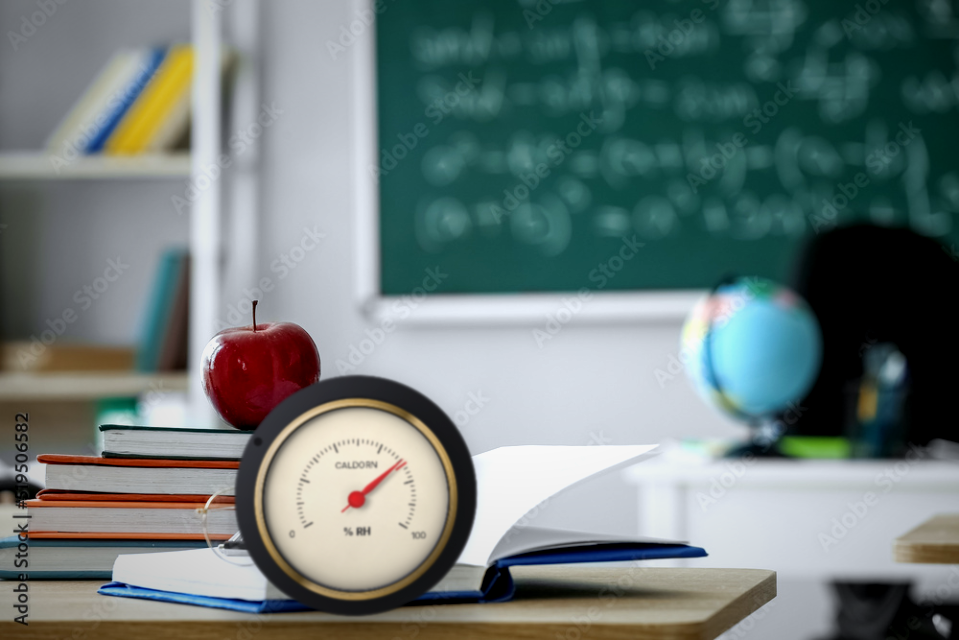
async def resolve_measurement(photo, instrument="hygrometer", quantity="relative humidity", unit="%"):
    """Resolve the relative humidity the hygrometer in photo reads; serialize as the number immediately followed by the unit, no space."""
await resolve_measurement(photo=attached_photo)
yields 70%
